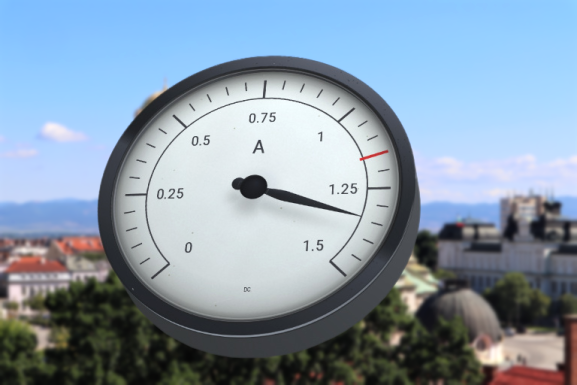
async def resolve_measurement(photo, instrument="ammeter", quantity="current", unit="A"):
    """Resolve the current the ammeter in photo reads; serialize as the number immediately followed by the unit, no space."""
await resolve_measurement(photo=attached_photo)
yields 1.35A
